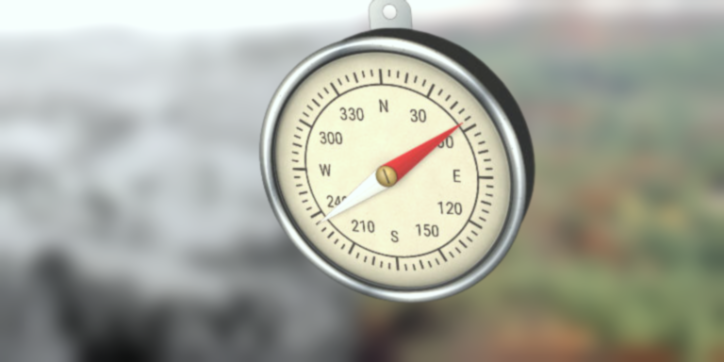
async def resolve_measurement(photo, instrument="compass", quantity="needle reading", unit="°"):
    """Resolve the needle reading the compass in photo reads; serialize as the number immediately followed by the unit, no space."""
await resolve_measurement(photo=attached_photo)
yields 55°
